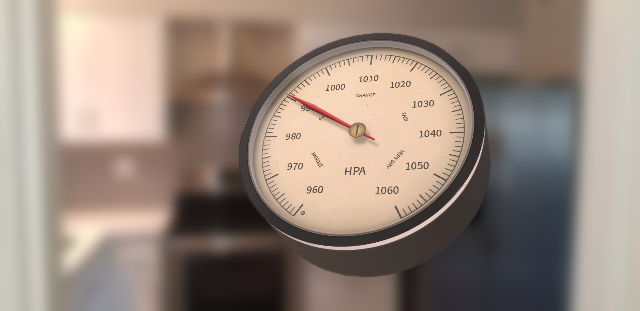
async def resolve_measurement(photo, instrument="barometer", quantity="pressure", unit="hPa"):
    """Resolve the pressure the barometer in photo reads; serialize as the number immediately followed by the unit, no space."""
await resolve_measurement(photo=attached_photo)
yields 990hPa
